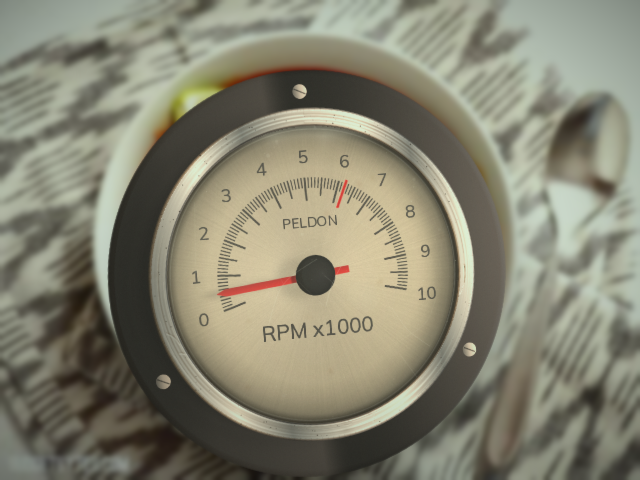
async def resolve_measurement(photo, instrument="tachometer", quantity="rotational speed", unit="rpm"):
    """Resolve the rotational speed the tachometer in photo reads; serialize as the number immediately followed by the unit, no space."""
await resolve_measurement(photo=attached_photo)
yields 500rpm
